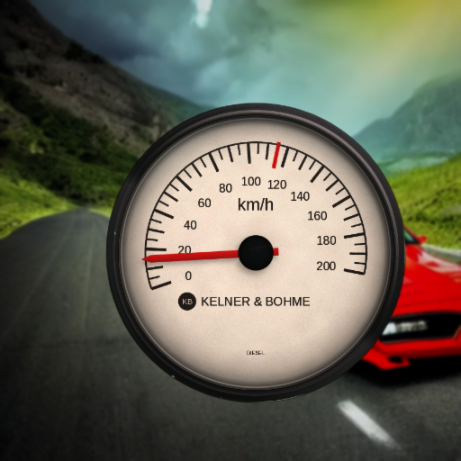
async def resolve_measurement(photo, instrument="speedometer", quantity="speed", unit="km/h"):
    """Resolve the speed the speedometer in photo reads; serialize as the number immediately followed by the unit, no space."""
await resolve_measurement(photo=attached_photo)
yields 15km/h
